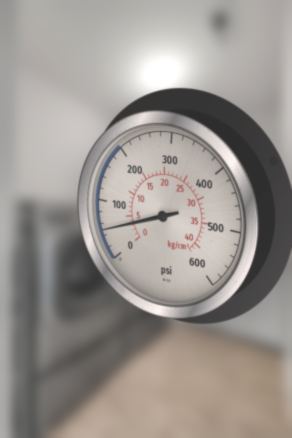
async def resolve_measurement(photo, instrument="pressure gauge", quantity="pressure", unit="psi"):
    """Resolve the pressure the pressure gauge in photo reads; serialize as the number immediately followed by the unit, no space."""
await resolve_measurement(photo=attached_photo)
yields 50psi
